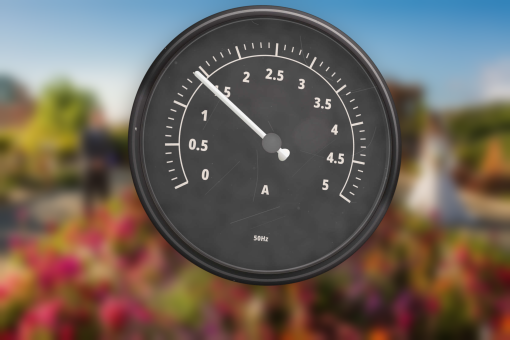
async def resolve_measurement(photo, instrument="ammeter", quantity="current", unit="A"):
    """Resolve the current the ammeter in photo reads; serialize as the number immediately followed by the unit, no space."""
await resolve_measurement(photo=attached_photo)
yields 1.4A
